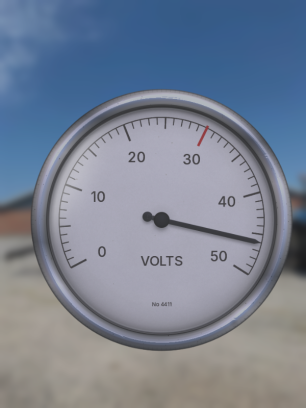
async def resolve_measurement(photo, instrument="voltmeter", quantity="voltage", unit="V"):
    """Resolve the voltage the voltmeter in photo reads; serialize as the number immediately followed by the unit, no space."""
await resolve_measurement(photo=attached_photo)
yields 46V
